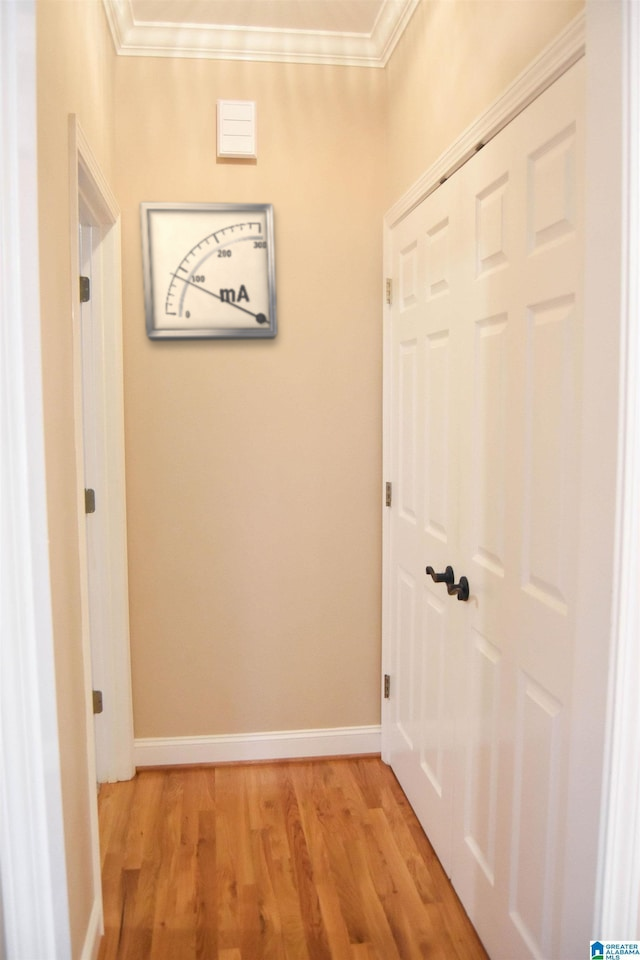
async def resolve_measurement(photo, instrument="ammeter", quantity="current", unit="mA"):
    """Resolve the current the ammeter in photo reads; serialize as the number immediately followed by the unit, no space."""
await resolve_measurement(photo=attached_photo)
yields 80mA
